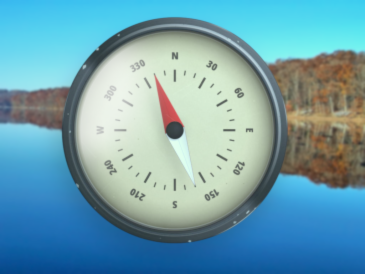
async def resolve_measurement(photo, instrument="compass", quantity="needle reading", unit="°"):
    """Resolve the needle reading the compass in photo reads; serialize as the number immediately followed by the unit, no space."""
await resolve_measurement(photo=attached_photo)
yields 340°
